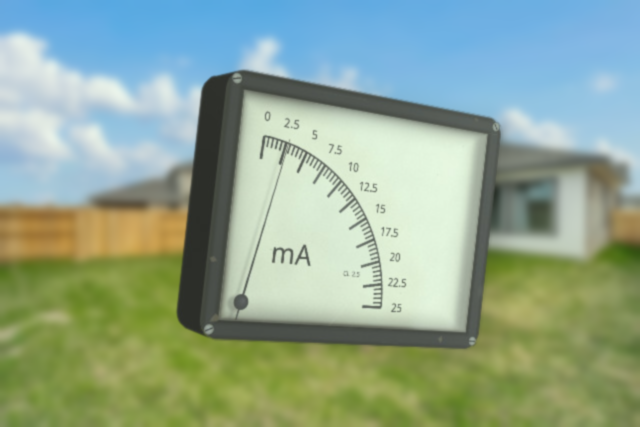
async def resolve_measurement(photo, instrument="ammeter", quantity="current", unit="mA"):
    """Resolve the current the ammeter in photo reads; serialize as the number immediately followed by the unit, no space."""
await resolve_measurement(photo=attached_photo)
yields 2.5mA
